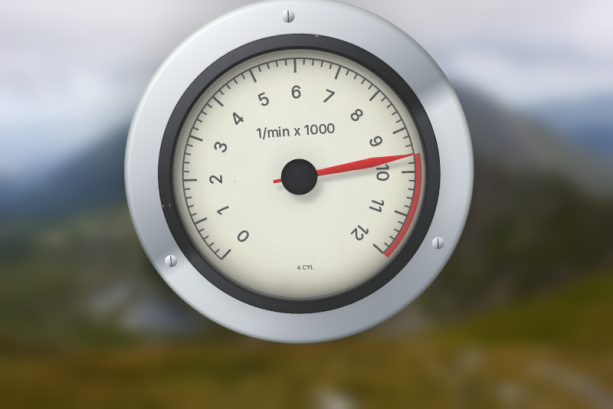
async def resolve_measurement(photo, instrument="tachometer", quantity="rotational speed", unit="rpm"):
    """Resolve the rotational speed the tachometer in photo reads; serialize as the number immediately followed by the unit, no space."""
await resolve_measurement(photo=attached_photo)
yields 9600rpm
